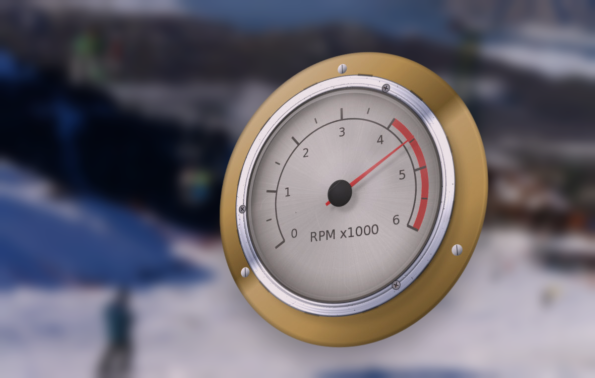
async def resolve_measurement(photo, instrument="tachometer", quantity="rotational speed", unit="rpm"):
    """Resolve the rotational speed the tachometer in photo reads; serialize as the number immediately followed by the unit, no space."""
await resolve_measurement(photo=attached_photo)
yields 4500rpm
